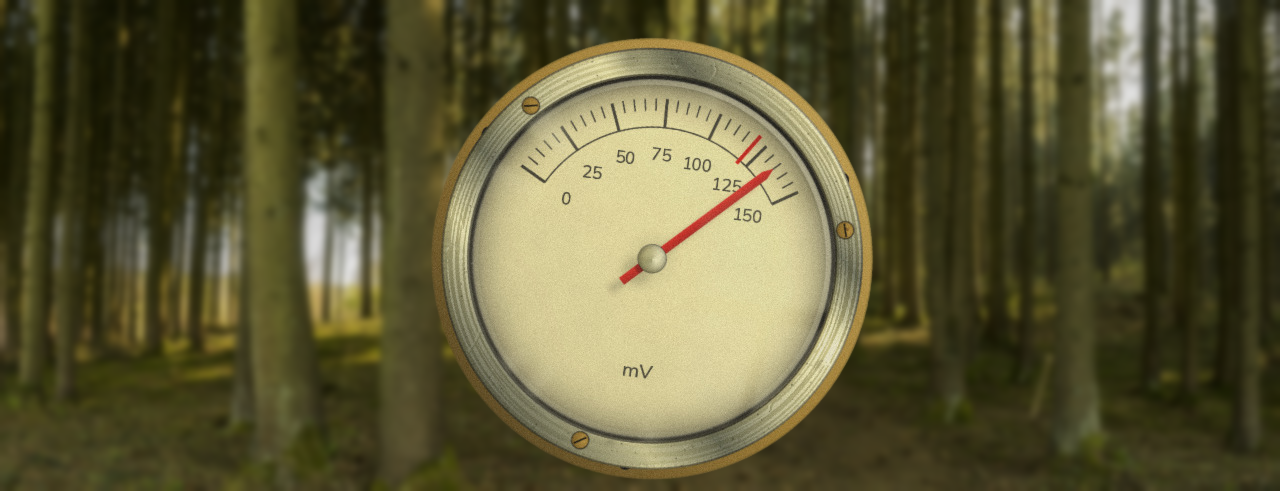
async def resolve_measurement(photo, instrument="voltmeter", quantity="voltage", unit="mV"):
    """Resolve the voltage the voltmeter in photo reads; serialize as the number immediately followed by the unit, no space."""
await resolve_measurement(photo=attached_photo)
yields 135mV
